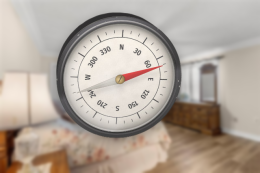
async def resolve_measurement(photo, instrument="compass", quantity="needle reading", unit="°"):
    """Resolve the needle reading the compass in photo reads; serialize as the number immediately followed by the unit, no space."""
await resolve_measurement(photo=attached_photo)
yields 70°
